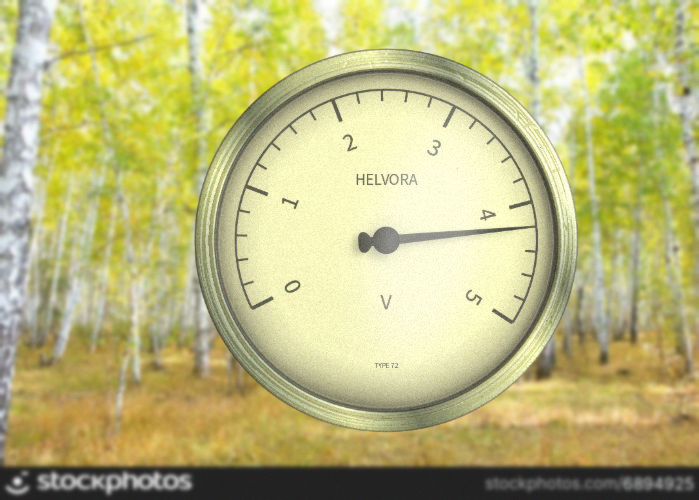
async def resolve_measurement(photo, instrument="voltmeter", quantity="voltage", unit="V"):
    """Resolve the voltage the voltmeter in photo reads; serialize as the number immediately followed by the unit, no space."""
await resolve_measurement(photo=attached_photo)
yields 4.2V
